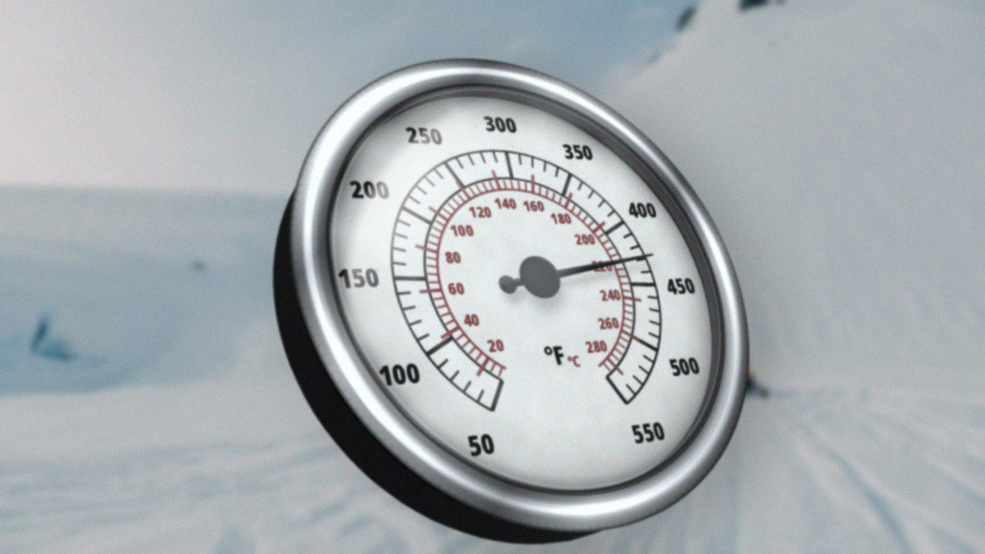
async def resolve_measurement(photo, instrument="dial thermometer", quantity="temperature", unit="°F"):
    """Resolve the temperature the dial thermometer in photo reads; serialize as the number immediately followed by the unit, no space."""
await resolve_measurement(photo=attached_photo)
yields 430°F
